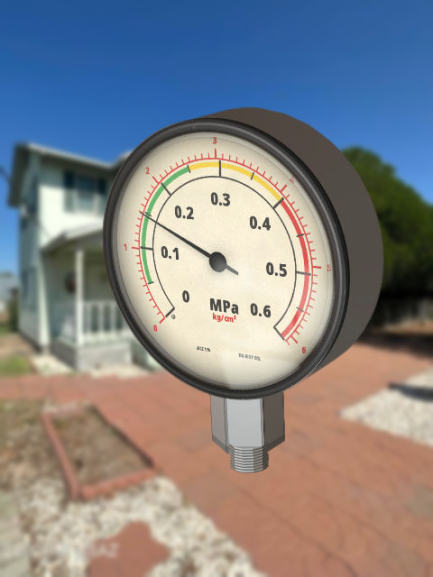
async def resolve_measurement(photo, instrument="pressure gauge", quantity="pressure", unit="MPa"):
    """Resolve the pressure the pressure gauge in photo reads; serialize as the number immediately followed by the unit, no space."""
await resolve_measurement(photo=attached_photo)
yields 0.15MPa
